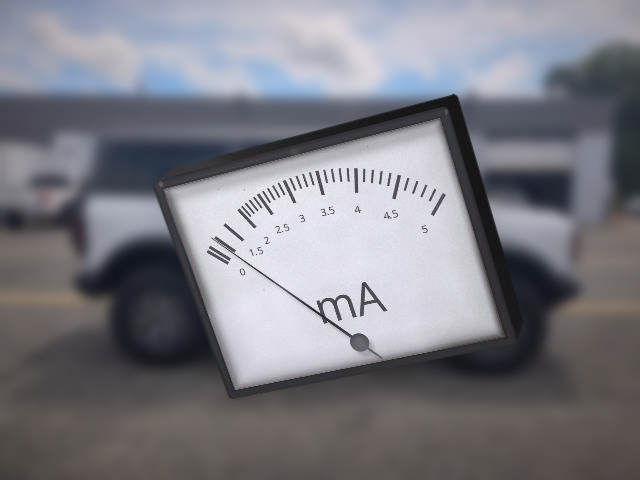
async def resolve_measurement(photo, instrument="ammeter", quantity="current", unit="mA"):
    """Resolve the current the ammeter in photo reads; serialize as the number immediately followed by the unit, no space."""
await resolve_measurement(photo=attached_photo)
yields 1mA
